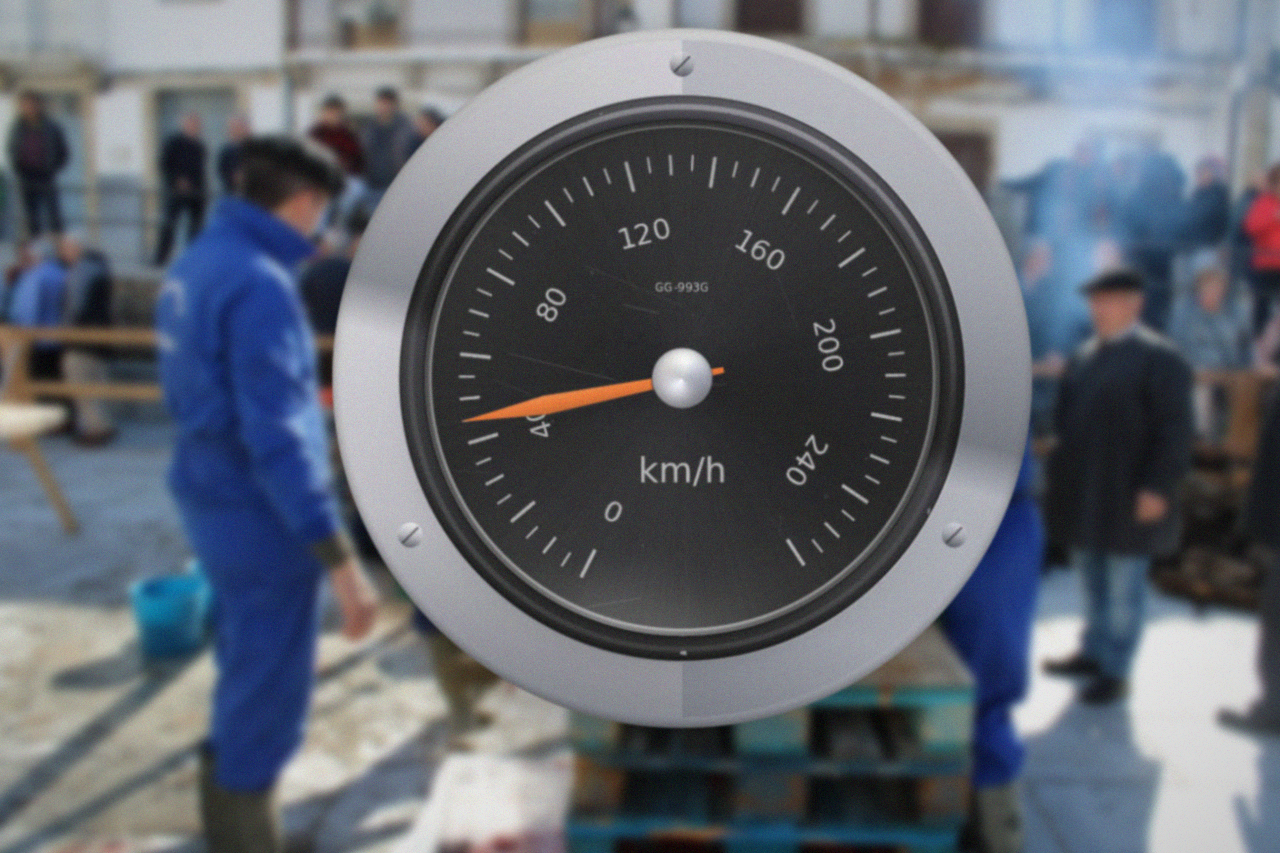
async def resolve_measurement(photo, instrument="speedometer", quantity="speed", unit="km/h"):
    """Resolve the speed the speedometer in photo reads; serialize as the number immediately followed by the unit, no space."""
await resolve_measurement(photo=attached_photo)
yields 45km/h
